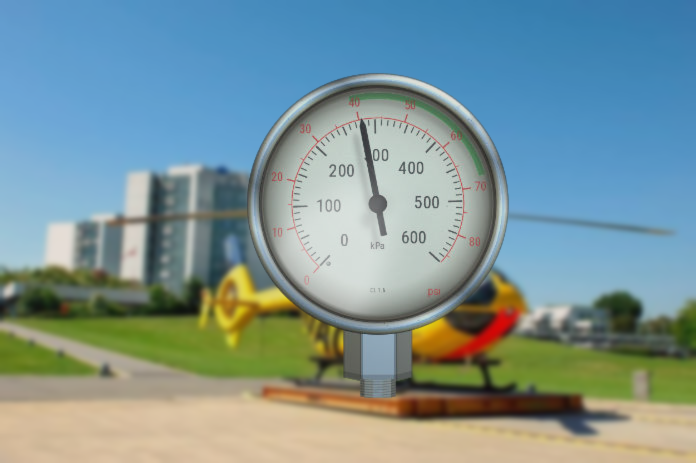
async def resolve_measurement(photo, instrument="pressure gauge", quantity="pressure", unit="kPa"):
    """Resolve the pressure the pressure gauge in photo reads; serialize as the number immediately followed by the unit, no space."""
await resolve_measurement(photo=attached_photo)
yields 280kPa
